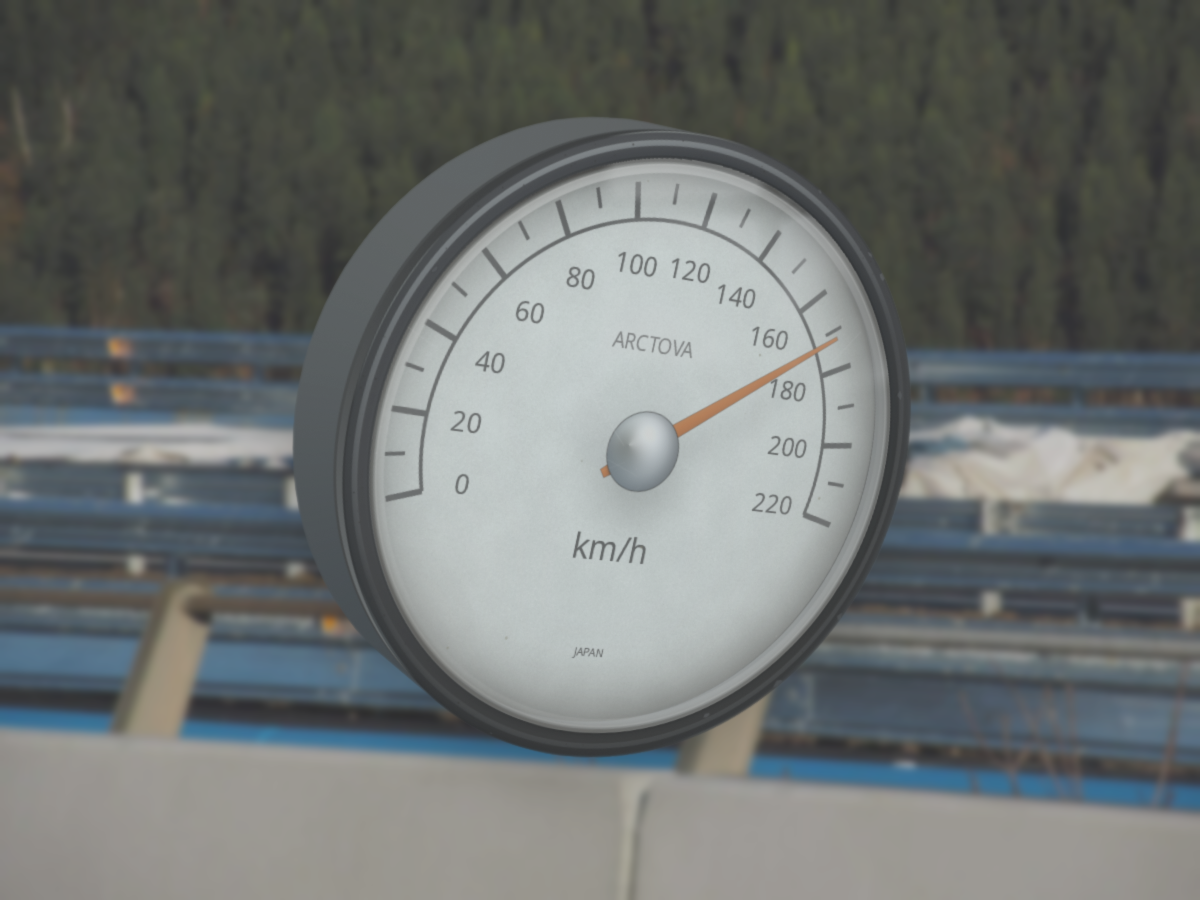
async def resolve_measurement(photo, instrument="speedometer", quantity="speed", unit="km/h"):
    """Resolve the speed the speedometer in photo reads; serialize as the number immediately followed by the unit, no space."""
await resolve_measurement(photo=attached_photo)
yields 170km/h
